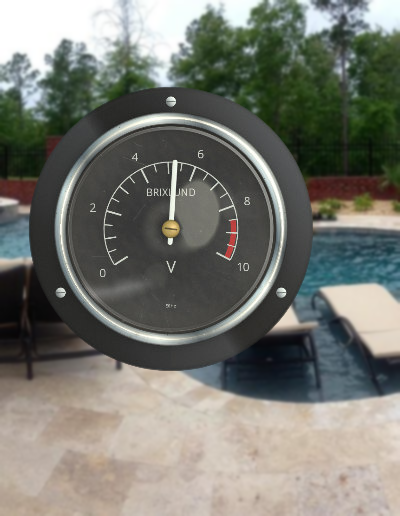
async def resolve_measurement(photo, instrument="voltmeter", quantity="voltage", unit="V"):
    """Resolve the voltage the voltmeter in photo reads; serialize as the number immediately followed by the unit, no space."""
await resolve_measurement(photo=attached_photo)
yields 5.25V
